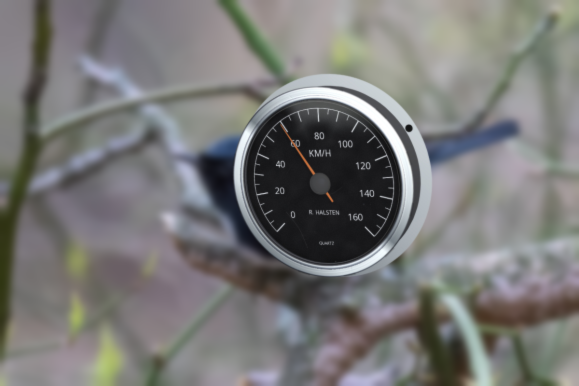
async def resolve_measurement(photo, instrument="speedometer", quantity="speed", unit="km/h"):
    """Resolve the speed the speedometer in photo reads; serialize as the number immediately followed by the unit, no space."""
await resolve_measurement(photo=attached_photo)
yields 60km/h
